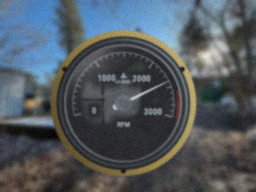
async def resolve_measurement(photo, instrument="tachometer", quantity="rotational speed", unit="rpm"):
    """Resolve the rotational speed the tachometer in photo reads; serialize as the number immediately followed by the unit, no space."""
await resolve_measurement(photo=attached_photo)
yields 2400rpm
